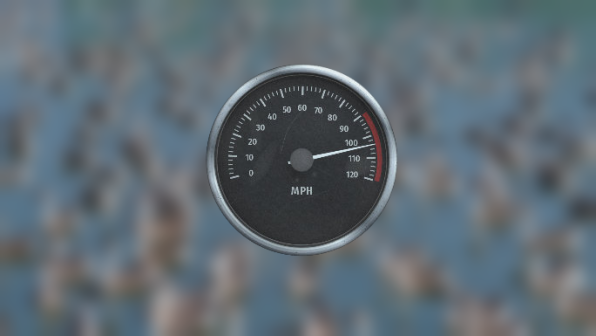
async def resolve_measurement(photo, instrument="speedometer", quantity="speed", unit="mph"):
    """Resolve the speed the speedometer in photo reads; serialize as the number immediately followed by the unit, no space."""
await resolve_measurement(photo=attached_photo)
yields 104mph
